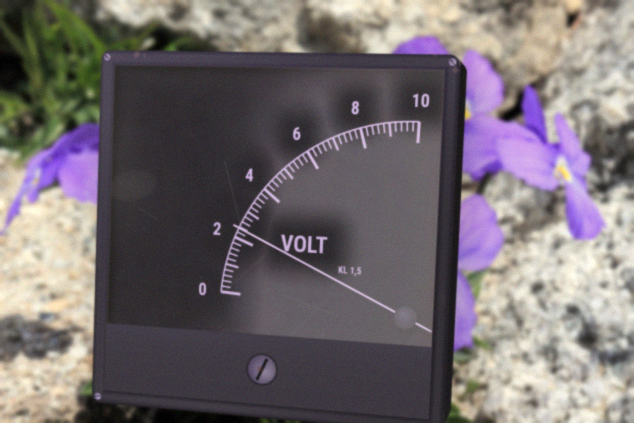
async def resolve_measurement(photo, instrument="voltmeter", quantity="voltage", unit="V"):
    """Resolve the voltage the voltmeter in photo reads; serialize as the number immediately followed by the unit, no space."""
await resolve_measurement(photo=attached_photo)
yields 2.4V
